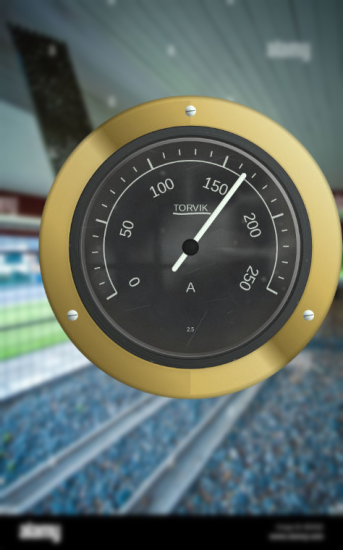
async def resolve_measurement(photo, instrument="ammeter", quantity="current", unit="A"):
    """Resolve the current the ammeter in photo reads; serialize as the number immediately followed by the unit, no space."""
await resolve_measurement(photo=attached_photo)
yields 165A
